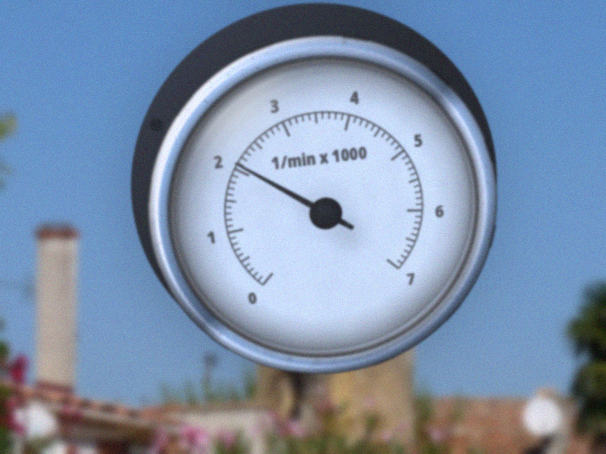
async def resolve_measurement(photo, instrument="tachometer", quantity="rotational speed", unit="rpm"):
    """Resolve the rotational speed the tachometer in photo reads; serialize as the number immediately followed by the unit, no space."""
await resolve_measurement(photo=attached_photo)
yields 2100rpm
